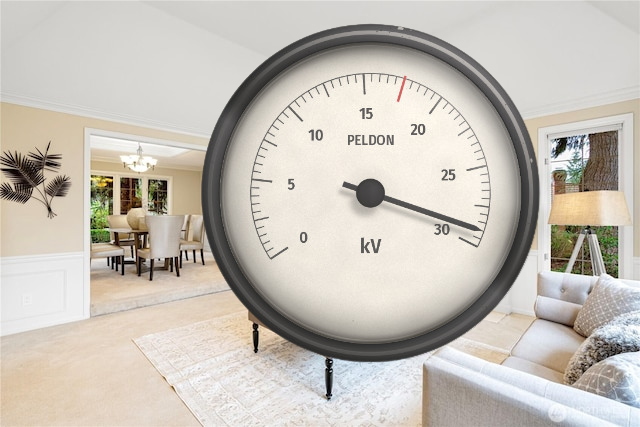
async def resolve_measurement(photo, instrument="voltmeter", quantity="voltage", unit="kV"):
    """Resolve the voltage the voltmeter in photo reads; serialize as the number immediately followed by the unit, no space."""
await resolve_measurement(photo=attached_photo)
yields 29kV
